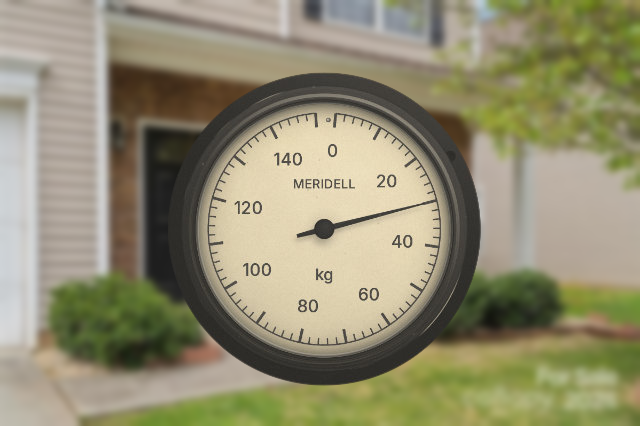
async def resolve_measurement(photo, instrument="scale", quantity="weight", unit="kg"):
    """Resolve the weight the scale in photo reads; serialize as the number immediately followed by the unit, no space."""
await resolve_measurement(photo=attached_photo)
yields 30kg
